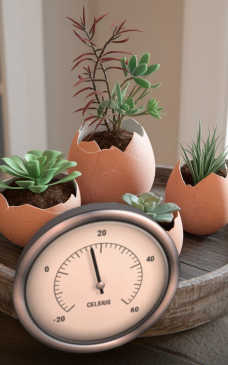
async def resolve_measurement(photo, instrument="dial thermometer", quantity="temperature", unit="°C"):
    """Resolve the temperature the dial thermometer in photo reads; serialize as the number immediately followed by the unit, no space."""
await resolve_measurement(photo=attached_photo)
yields 16°C
